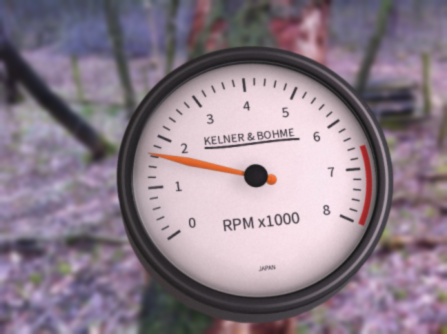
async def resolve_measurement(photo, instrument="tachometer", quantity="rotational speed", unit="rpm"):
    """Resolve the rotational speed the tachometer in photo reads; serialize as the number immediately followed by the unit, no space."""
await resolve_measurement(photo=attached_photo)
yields 1600rpm
